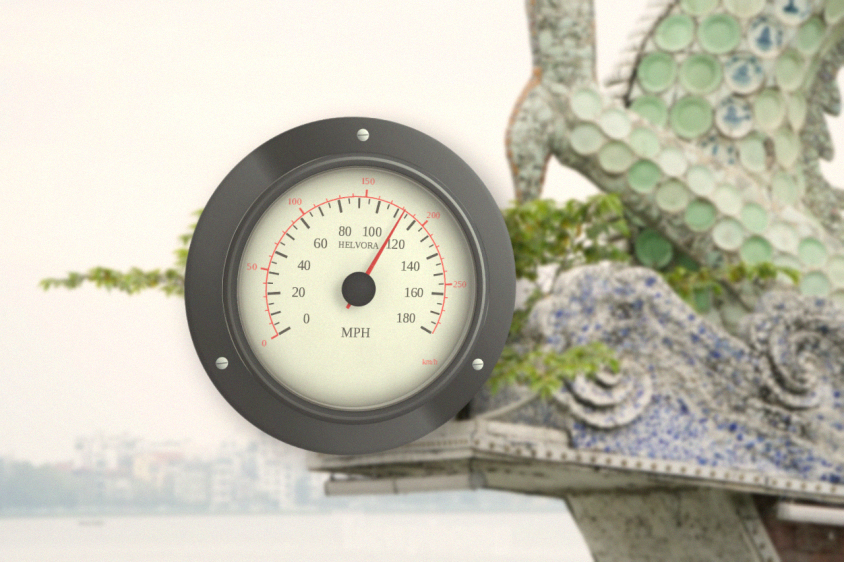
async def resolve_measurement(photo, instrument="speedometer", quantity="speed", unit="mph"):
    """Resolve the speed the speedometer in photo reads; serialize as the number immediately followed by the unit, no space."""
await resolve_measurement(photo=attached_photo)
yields 112.5mph
